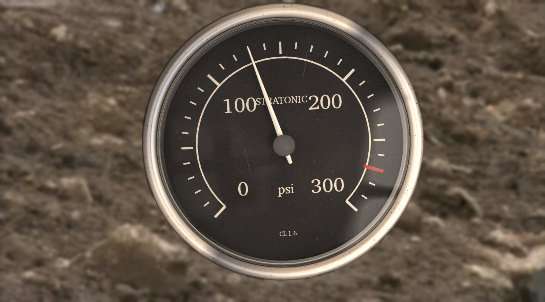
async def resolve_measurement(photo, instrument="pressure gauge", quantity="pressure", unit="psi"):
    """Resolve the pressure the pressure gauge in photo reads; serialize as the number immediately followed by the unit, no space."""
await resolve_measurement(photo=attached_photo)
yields 130psi
